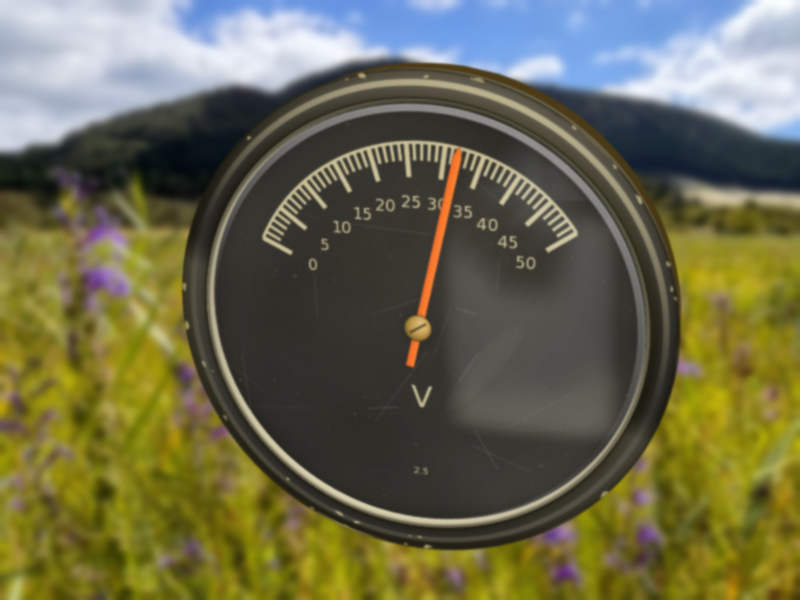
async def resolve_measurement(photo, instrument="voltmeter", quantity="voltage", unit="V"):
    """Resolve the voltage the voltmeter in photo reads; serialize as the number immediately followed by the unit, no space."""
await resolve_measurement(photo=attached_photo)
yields 32V
